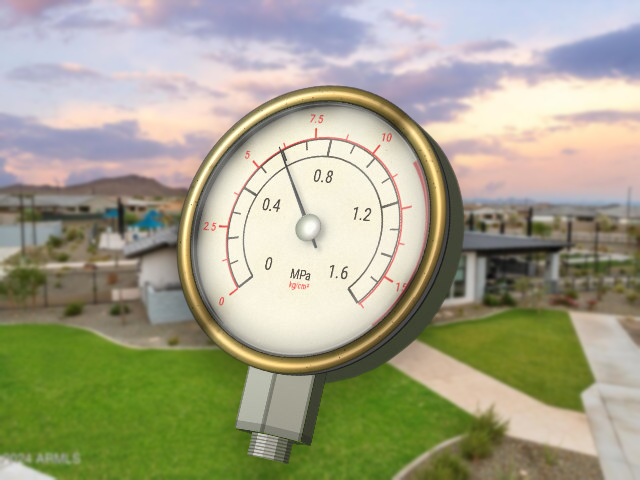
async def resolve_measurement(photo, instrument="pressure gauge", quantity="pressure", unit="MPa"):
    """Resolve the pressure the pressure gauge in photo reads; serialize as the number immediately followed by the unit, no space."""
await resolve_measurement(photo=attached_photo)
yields 0.6MPa
